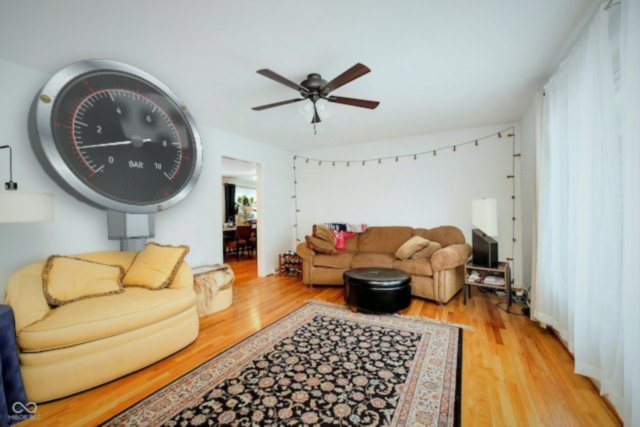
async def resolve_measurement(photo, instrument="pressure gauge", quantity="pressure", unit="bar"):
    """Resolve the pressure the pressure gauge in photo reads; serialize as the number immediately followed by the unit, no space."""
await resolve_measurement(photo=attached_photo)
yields 1bar
